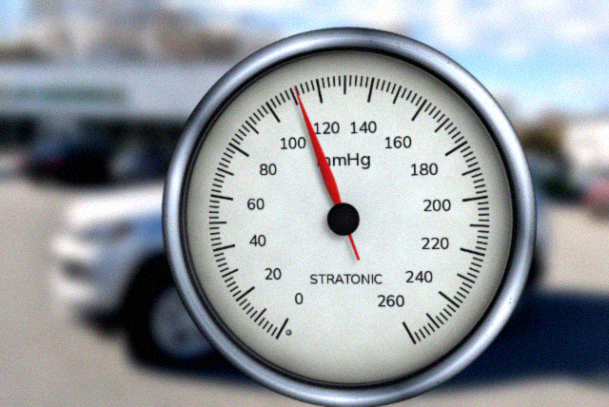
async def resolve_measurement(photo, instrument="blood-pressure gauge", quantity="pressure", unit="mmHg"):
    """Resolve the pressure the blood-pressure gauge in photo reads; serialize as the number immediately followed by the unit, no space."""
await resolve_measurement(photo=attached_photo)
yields 112mmHg
